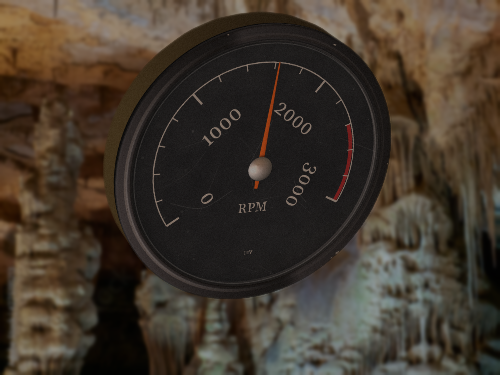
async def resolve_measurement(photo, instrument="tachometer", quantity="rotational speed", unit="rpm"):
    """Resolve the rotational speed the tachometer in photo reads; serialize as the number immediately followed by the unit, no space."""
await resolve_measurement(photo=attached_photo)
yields 1600rpm
